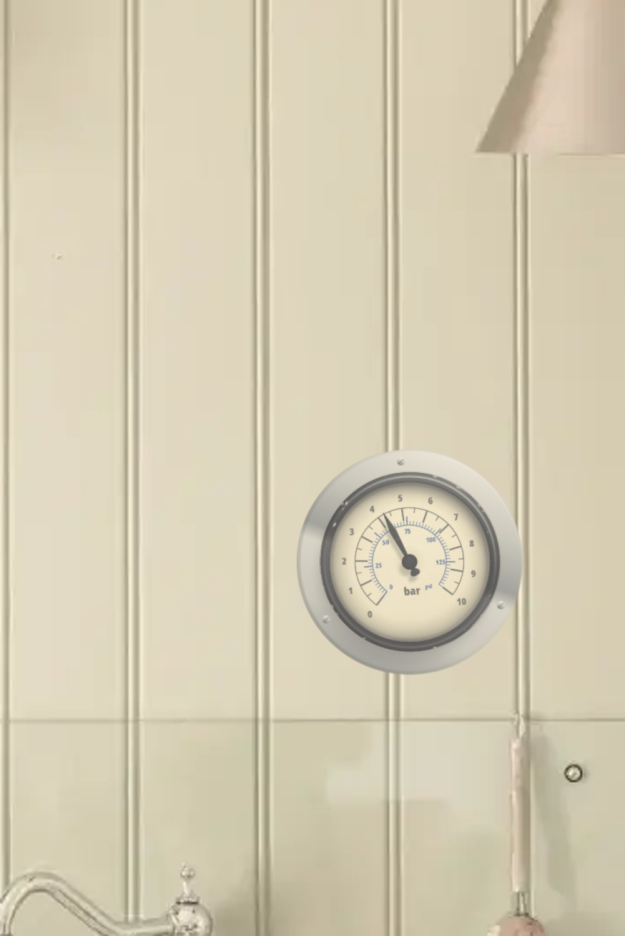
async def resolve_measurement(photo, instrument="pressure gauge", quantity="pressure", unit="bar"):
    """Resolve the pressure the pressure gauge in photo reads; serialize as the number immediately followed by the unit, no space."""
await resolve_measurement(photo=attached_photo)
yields 4.25bar
